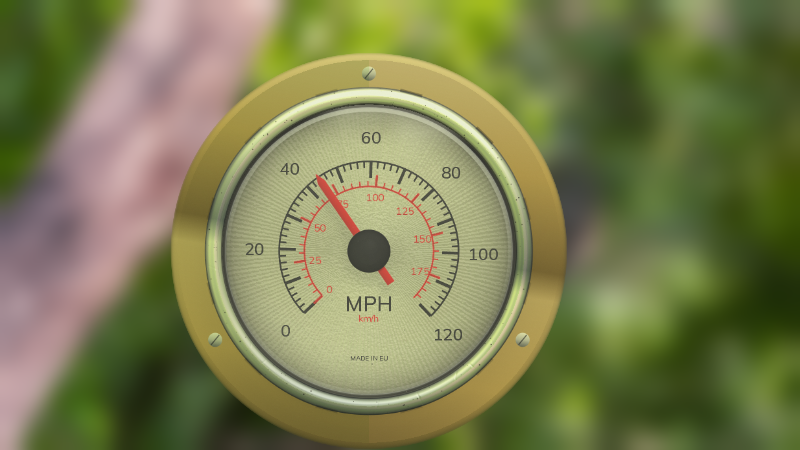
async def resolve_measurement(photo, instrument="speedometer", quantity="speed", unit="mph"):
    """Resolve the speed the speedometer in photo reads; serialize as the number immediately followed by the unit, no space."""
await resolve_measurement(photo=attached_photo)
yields 44mph
